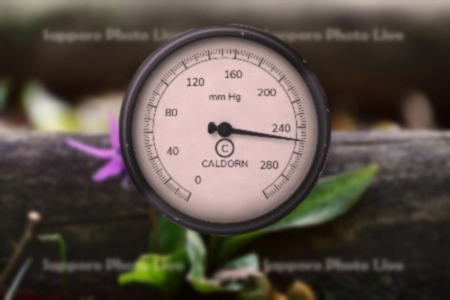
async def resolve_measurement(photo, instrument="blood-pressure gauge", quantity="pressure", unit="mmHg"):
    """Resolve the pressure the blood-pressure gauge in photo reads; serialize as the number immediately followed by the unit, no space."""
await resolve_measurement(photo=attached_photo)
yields 250mmHg
